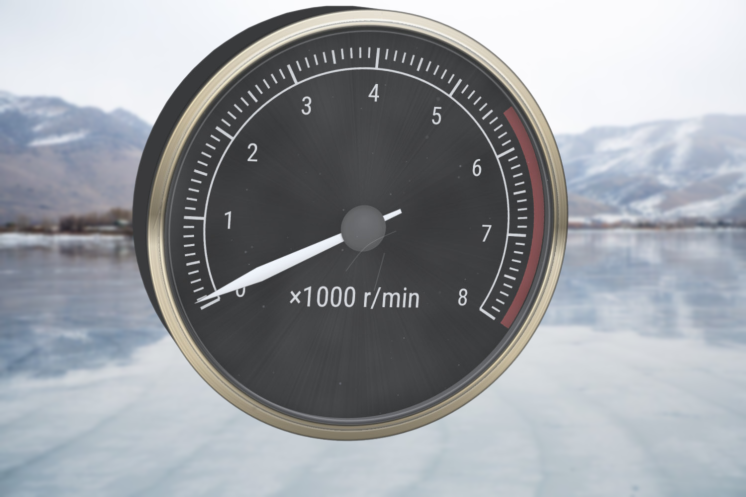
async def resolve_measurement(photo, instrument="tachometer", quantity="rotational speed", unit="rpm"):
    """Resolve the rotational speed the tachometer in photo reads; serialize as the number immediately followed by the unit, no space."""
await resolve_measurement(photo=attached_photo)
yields 100rpm
